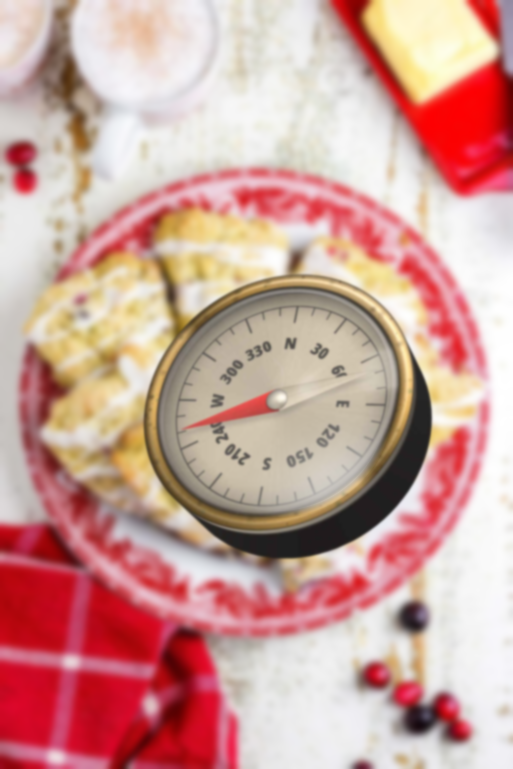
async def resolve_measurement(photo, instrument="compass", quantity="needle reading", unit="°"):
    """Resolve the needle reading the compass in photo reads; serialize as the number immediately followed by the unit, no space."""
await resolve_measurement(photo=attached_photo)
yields 250°
